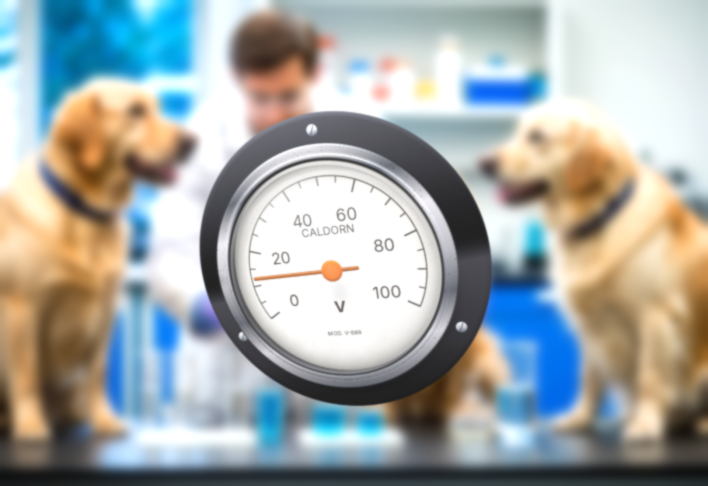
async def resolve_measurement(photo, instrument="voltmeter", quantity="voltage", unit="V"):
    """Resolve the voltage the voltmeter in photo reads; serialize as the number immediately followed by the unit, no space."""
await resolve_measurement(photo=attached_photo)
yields 12.5V
